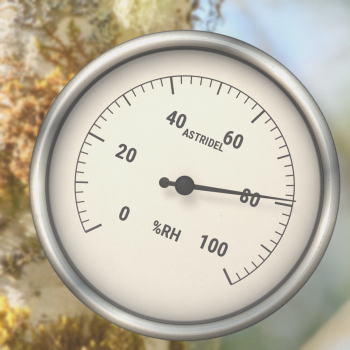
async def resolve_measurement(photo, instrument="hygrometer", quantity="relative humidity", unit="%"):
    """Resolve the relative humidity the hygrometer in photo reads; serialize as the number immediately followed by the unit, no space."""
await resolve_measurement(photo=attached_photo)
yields 79%
